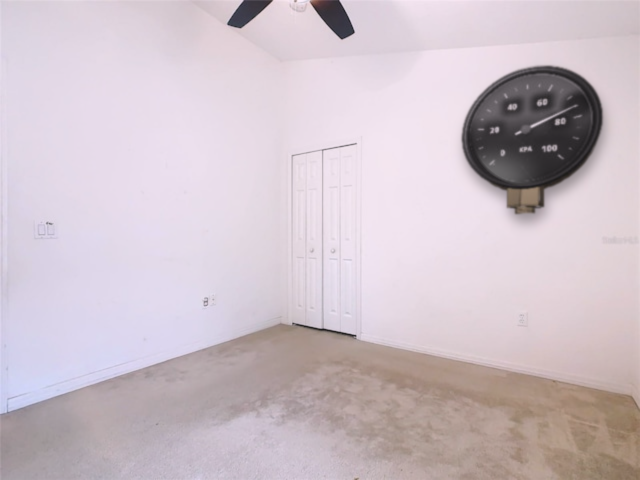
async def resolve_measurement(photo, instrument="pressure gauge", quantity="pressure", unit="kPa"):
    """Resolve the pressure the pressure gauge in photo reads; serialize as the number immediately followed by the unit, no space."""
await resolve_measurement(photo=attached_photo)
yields 75kPa
